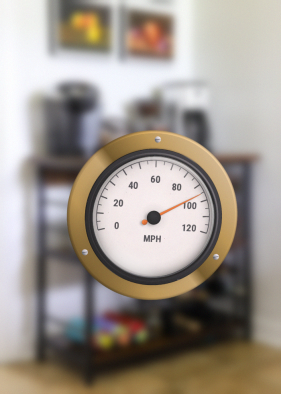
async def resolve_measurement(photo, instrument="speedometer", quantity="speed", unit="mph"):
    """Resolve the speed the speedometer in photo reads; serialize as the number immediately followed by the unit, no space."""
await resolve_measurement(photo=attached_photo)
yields 95mph
